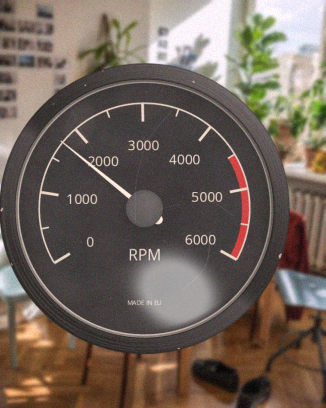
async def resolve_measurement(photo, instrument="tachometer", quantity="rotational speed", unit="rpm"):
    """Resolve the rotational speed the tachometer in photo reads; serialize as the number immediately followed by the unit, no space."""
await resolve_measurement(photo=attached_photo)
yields 1750rpm
